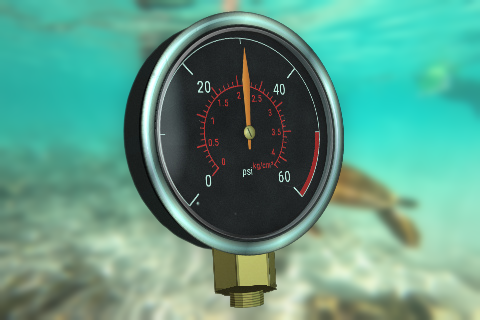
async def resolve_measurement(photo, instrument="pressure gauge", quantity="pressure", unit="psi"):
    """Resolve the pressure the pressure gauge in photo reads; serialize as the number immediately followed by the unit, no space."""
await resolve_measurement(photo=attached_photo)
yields 30psi
